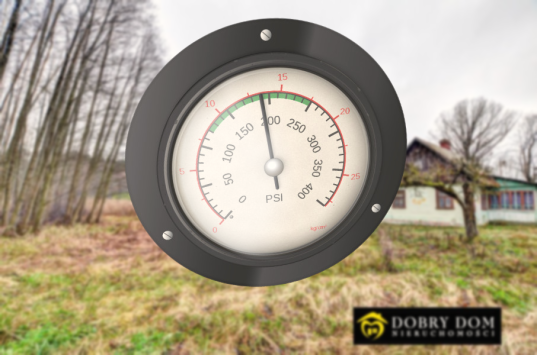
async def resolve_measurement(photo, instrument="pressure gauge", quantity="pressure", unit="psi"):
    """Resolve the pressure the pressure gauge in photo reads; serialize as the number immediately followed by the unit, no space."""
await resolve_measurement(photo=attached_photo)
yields 190psi
